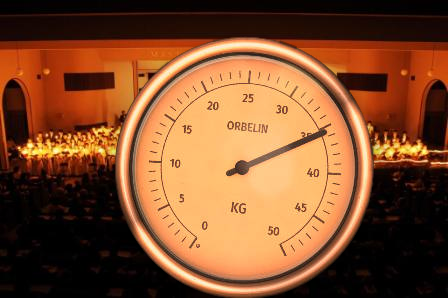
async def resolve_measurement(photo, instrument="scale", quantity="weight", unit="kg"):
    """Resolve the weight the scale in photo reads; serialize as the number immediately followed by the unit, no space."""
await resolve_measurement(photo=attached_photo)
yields 35.5kg
